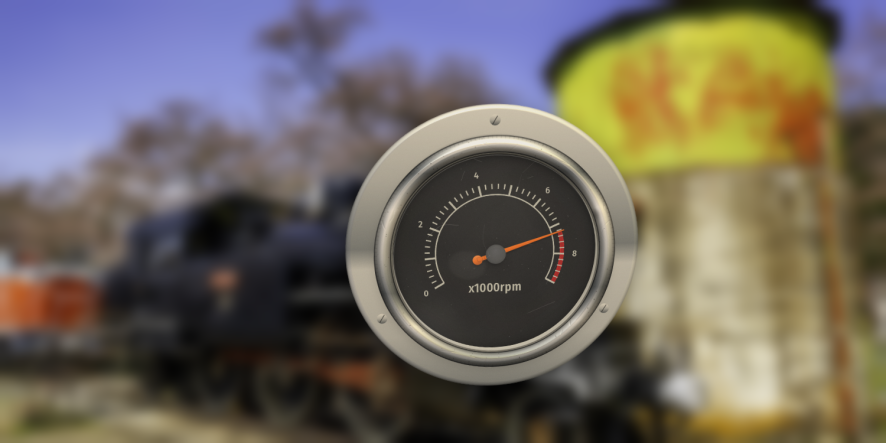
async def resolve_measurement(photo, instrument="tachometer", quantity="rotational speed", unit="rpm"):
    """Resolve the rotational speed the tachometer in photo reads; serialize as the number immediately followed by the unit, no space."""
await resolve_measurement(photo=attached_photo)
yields 7200rpm
